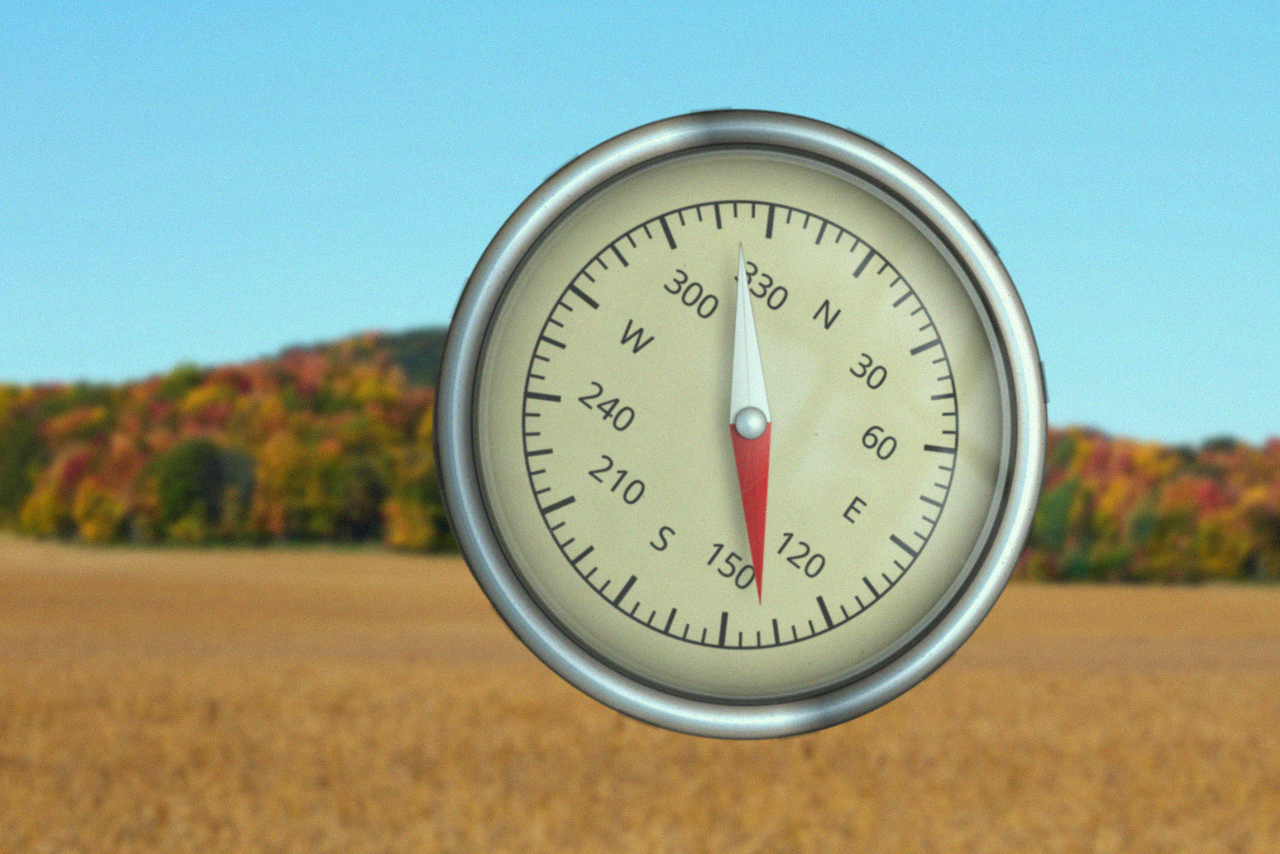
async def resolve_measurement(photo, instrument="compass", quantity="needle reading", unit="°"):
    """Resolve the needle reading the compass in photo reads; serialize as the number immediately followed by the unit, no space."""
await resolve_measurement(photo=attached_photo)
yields 140°
